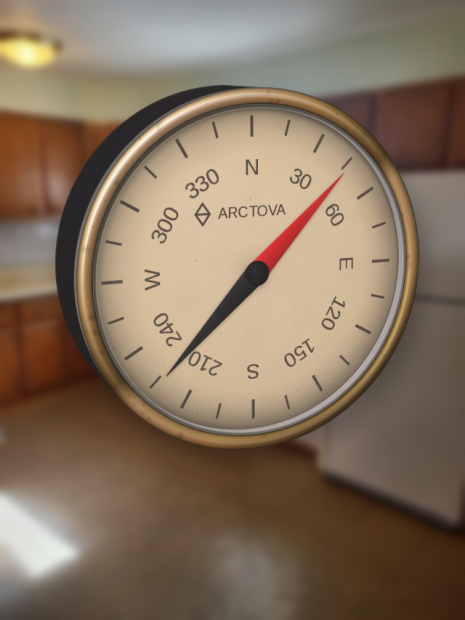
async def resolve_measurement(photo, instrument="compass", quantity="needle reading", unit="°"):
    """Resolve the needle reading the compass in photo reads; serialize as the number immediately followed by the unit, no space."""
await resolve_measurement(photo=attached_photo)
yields 45°
